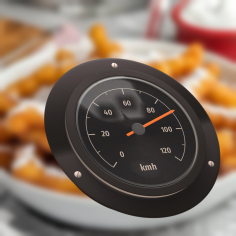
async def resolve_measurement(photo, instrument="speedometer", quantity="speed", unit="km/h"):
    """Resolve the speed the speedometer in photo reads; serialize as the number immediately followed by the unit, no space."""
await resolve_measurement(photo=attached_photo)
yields 90km/h
